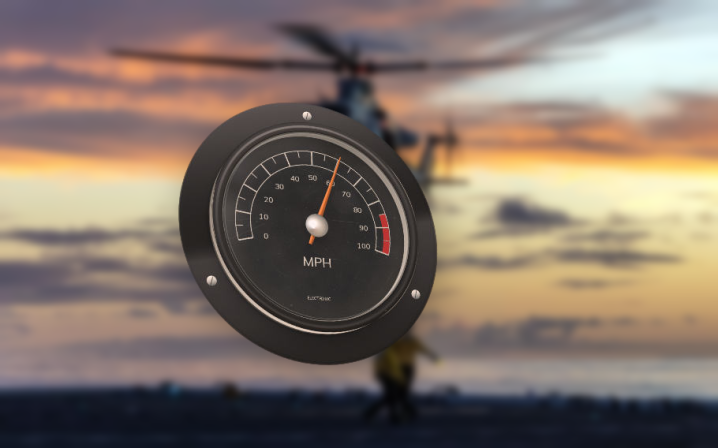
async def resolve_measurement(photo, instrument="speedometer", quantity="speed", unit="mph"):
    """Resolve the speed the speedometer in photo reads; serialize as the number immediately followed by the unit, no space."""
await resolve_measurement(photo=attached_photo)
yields 60mph
